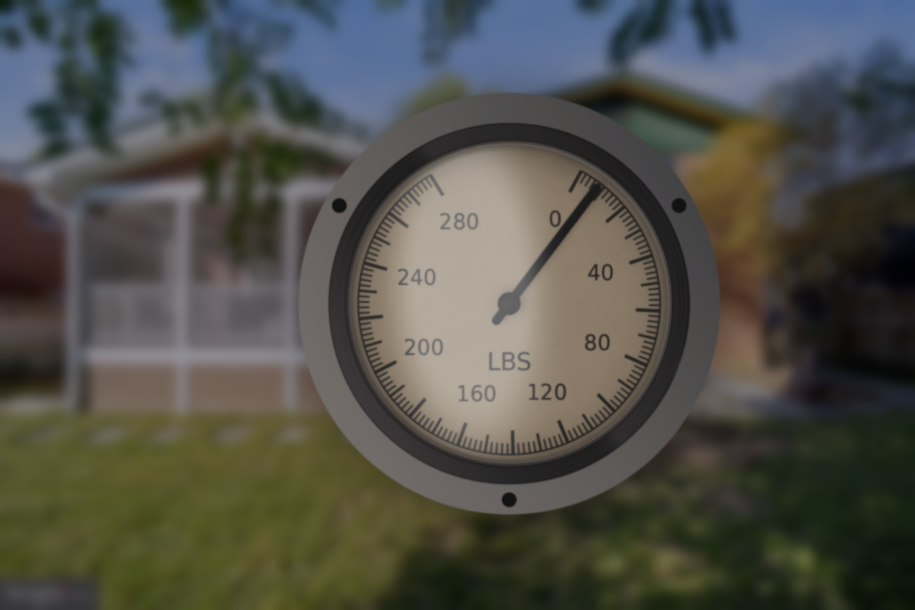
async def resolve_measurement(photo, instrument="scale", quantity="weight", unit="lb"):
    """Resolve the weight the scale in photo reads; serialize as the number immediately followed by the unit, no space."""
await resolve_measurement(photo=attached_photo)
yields 8lb
